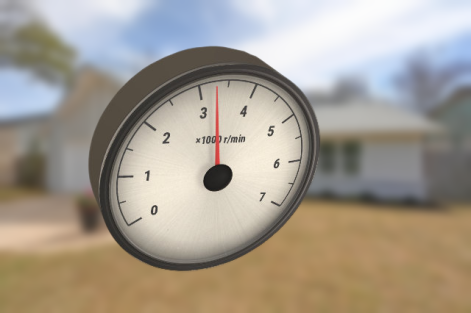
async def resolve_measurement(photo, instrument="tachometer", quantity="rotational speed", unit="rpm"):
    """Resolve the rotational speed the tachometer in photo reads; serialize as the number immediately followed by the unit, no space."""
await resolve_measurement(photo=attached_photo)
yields 3250rpm
